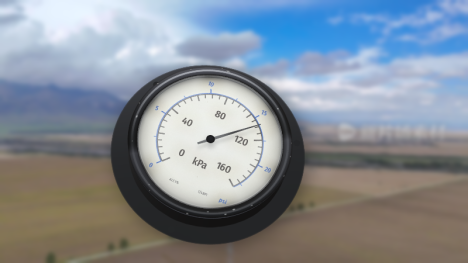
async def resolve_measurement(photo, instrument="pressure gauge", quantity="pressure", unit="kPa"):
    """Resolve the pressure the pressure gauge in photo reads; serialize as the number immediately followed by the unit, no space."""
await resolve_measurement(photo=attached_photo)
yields 110kPa
